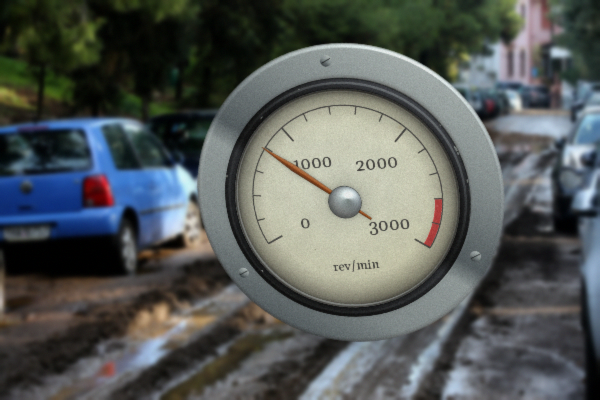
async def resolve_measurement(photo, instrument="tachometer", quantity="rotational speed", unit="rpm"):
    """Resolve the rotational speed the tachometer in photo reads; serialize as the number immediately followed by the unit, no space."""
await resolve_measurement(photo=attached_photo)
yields 800rpm
